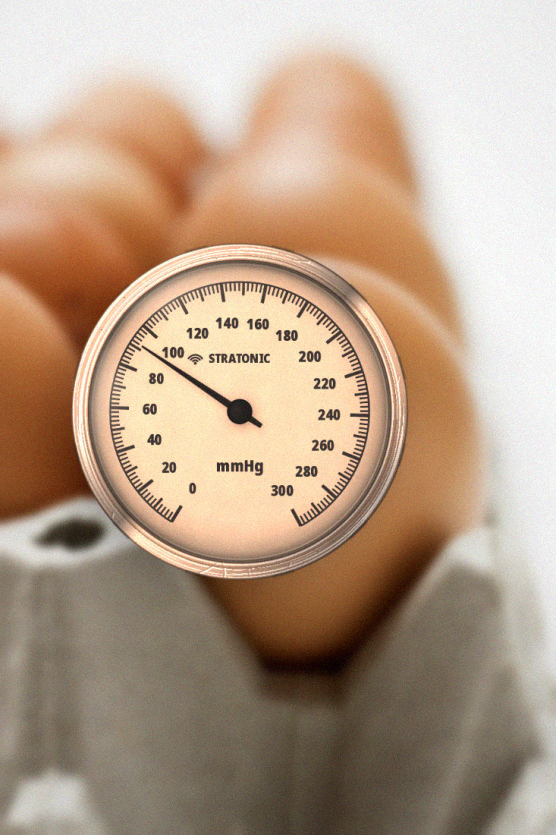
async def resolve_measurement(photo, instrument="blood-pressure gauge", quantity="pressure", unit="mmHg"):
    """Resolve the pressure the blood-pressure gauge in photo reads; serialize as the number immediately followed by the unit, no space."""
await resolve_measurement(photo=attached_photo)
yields 92mmHg
